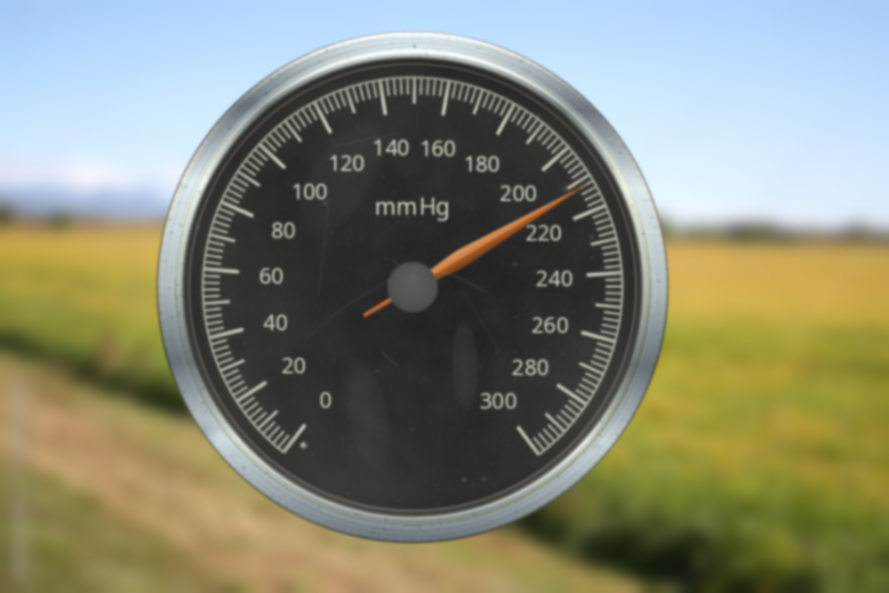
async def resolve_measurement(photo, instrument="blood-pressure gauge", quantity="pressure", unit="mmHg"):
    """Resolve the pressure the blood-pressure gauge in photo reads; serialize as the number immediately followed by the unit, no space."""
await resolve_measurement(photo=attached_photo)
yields 212mmHg
